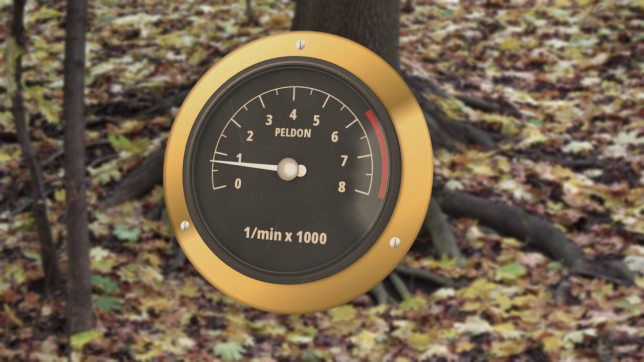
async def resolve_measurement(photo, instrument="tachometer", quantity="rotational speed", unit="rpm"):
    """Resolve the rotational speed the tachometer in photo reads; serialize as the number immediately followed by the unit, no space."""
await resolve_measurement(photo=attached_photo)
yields 750rpm
